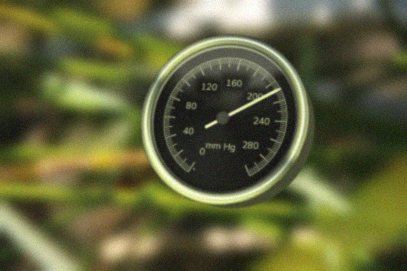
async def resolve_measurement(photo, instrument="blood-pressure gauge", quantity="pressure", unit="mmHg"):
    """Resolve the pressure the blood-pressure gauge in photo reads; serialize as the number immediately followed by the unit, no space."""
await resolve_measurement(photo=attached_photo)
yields 210mmHg
